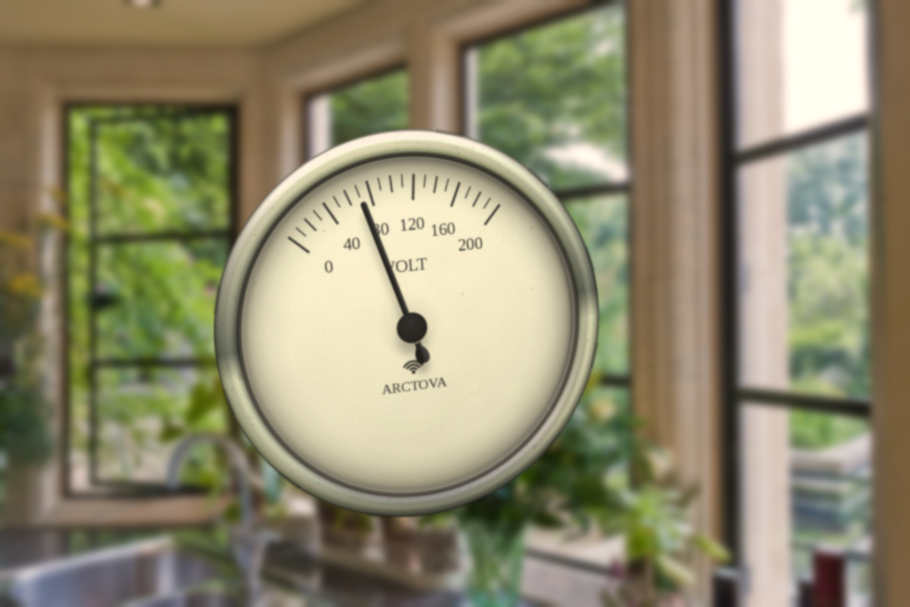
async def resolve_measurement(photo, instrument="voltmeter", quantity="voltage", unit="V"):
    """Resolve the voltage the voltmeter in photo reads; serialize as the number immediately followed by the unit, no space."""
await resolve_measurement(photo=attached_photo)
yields 70V
